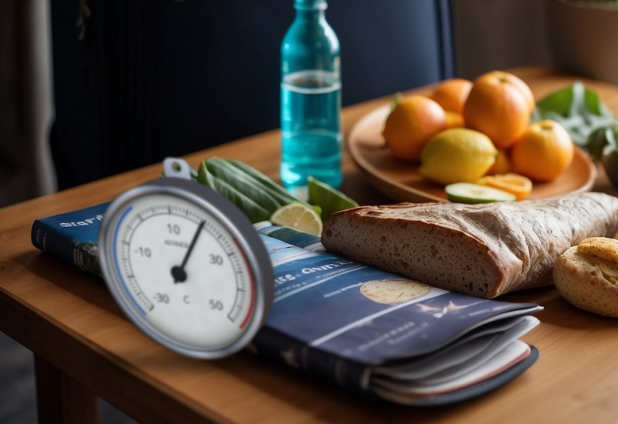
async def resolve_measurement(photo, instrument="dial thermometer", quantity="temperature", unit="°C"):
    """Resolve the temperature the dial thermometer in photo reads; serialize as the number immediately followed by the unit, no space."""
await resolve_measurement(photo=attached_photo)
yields 20°C
